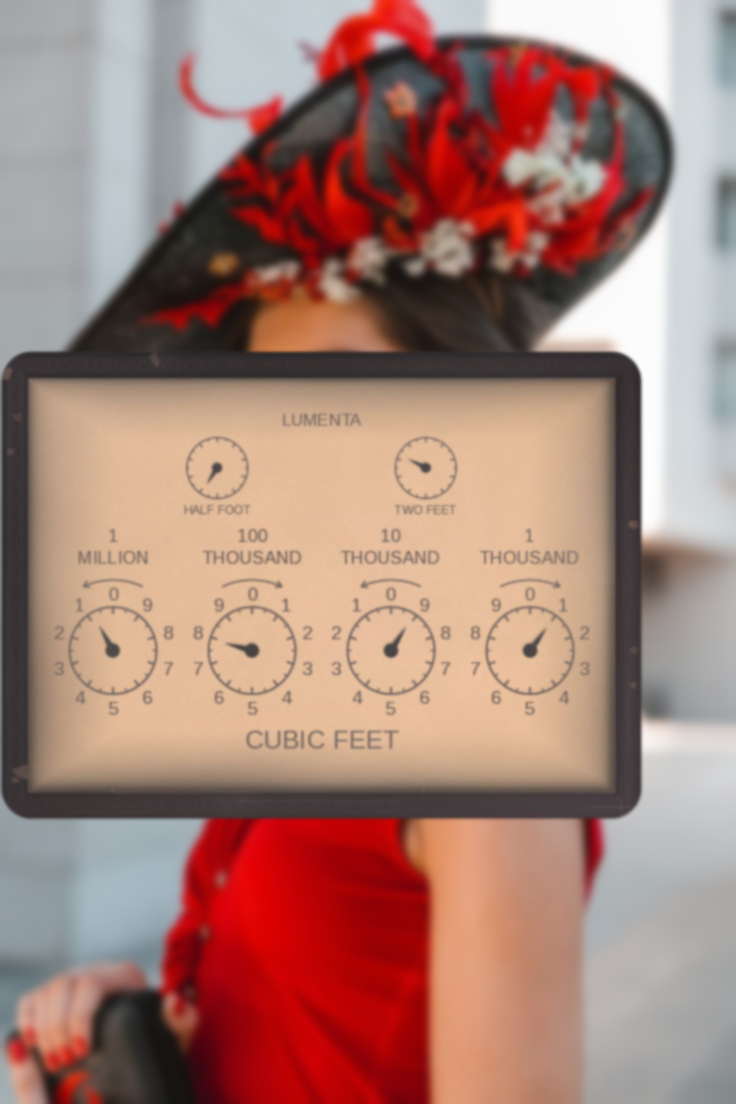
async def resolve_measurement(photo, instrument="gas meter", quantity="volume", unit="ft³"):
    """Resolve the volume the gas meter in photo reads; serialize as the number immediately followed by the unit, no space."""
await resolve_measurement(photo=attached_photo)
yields 79100ft³
